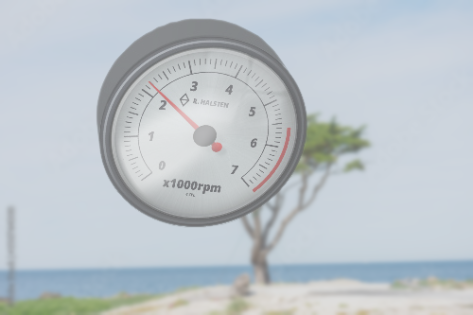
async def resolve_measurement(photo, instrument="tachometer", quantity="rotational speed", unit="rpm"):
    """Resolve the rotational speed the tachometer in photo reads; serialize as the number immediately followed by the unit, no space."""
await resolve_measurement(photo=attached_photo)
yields 2200rpm
